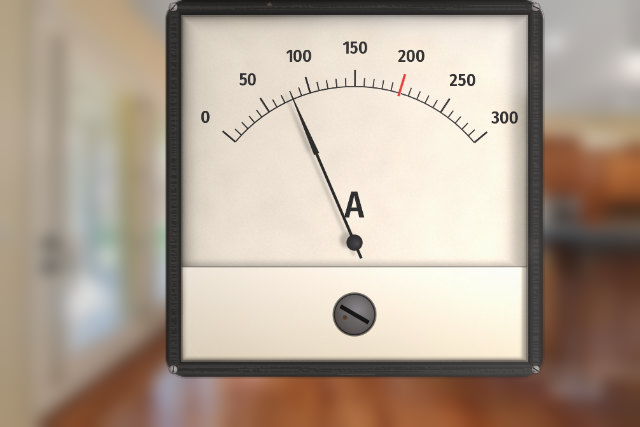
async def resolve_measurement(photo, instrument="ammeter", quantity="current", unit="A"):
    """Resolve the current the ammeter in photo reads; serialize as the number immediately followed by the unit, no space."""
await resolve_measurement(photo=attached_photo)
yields 80A
